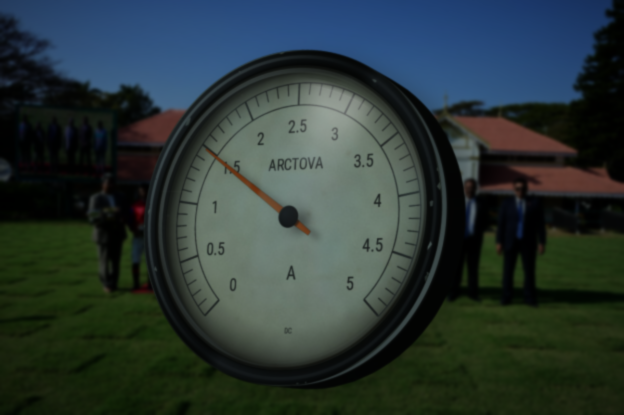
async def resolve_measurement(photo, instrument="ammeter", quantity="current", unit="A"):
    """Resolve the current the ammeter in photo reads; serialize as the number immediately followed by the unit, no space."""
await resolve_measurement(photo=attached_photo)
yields 1.5A
